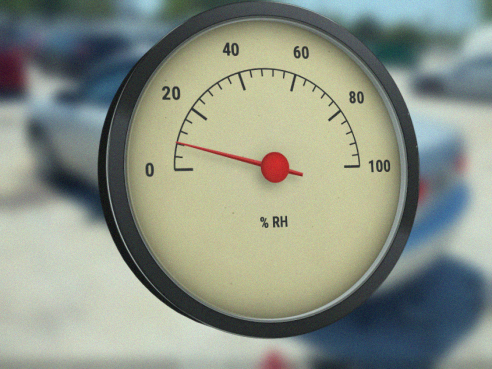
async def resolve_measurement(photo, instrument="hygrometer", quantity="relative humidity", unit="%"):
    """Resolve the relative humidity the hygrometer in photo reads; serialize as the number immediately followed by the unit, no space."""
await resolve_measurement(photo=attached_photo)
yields 8%
